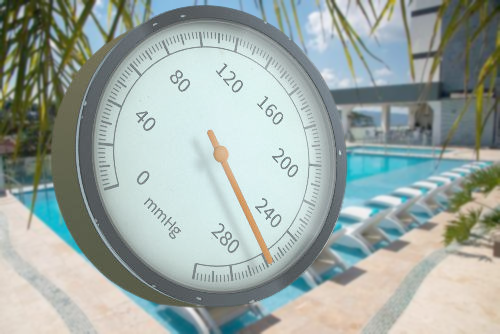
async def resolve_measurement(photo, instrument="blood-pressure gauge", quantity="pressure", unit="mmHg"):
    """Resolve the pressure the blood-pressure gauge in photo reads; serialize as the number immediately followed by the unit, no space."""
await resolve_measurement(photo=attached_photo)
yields 260mmHg
